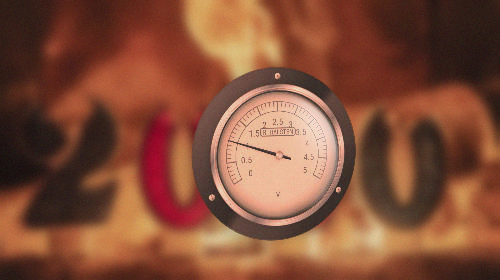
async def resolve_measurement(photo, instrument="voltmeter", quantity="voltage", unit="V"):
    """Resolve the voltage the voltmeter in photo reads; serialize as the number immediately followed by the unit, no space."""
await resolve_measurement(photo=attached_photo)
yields 1V
